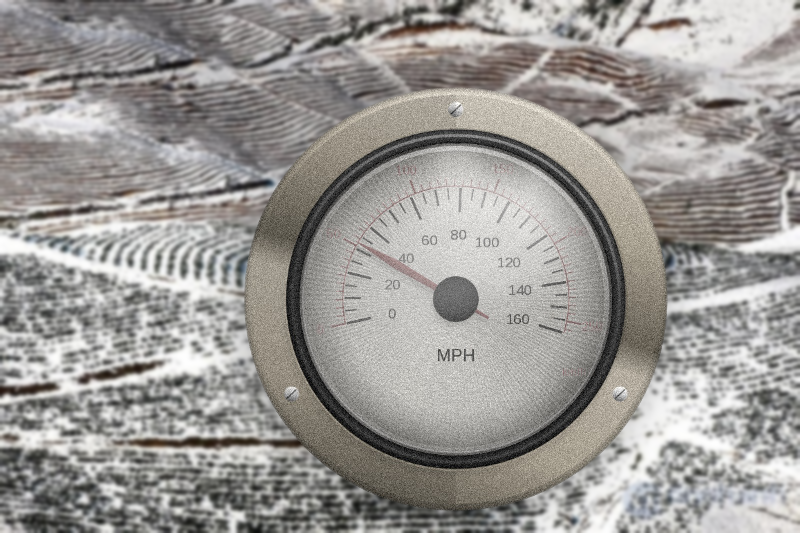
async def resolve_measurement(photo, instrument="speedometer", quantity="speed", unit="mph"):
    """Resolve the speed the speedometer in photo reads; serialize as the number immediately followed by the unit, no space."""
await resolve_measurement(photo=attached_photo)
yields 32.5mph
